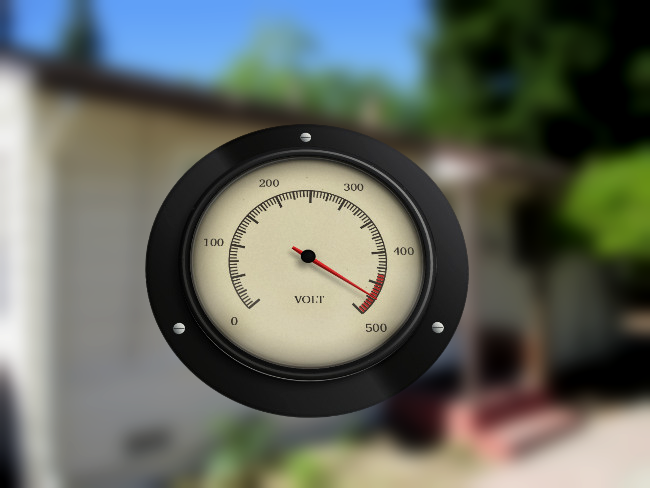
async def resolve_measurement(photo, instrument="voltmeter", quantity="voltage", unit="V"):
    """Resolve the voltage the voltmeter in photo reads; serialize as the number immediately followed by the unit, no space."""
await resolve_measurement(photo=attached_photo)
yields 475V
